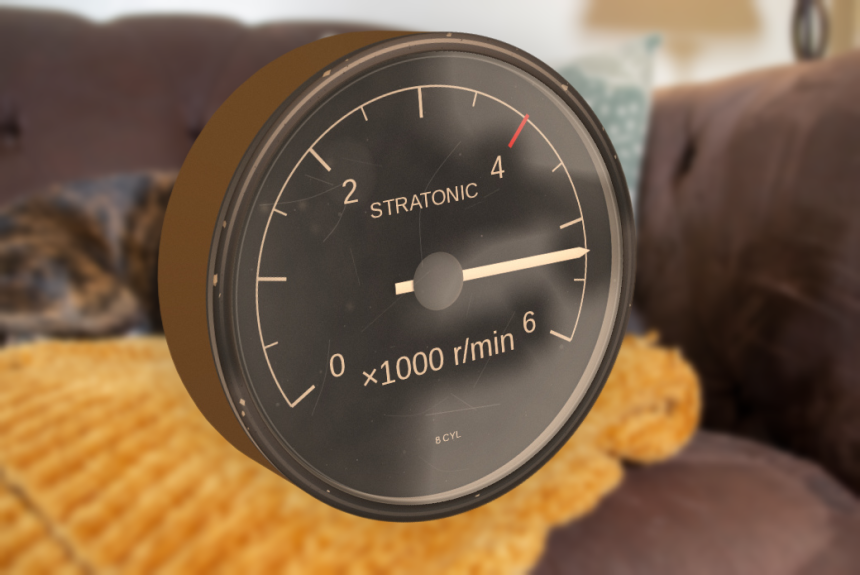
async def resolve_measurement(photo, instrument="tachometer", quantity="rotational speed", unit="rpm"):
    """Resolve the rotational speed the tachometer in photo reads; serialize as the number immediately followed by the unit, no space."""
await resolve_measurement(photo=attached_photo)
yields 5250rpm
